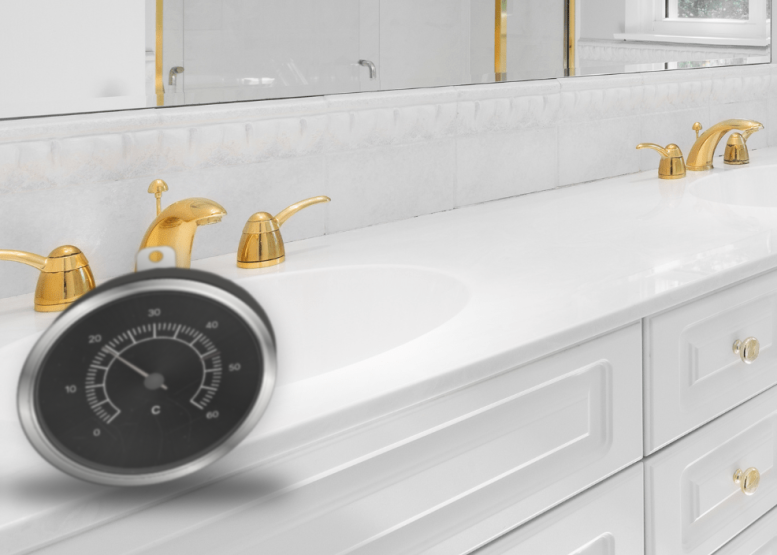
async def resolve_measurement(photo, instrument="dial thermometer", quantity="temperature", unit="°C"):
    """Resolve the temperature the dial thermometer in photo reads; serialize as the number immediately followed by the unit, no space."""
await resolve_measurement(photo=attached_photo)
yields 20°C
